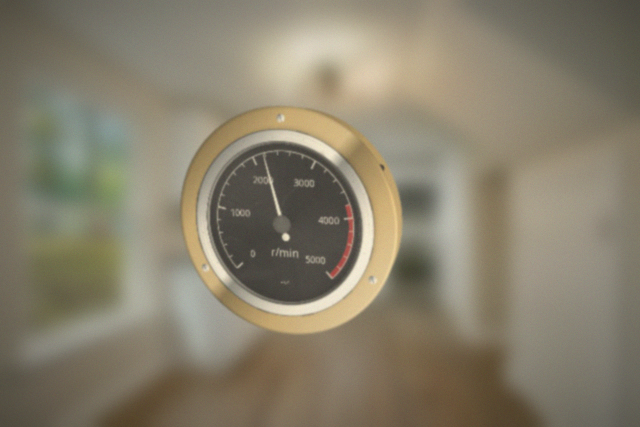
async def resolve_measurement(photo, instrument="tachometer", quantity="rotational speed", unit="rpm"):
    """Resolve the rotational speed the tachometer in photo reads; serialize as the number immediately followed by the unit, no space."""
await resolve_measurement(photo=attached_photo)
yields 2200rpm
